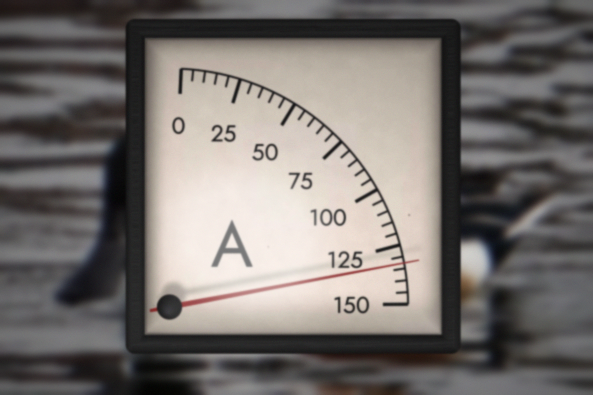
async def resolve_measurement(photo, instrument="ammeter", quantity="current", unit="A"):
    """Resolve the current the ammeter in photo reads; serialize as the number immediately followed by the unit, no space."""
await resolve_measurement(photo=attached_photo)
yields 132.5A
